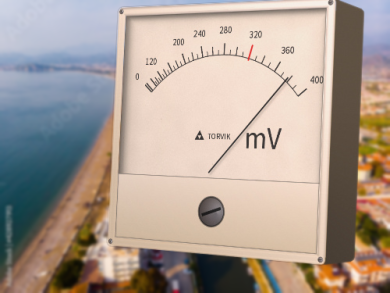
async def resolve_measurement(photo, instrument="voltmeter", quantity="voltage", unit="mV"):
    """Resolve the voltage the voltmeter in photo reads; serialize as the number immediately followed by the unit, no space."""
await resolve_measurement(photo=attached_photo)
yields 380mV
